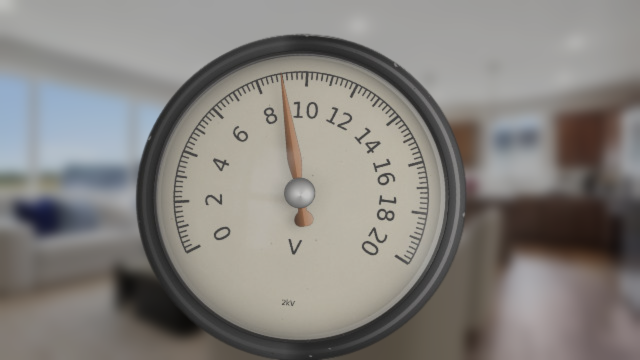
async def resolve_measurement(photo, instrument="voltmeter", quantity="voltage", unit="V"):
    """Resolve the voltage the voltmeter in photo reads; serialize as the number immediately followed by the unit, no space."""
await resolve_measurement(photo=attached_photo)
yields 9V
